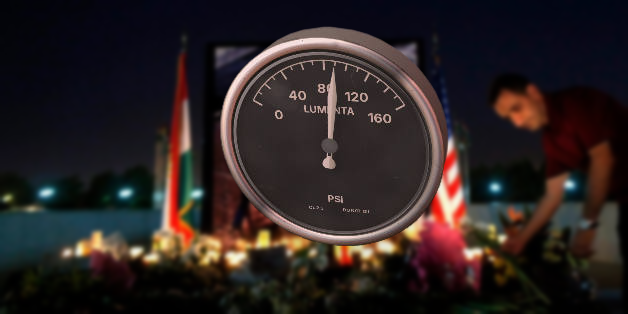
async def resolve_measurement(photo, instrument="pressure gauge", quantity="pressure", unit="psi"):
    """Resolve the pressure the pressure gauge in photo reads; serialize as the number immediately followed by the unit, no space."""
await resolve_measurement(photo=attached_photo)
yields 90psi
